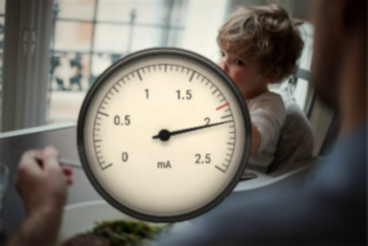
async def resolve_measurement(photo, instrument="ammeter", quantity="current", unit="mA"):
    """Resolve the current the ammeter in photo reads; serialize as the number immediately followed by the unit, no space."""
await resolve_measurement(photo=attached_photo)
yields 2.05mA
